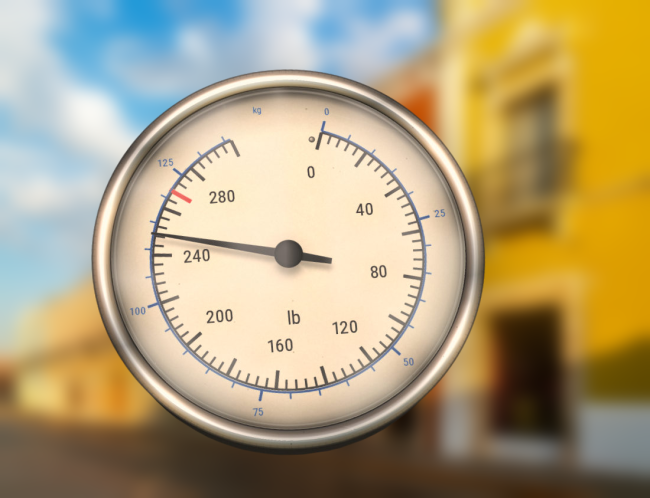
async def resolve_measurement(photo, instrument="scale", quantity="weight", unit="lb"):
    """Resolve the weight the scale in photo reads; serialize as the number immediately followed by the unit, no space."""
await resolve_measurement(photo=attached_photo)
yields 248lb
